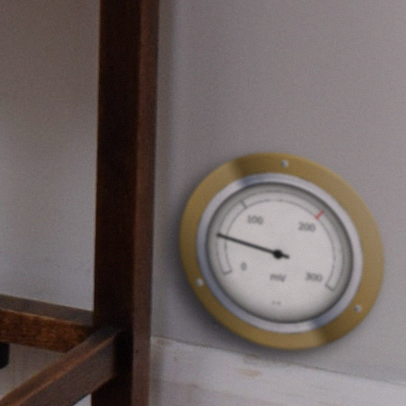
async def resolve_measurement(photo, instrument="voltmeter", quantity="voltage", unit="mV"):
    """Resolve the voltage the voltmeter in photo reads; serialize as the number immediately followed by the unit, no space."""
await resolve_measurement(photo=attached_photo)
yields 50mV
